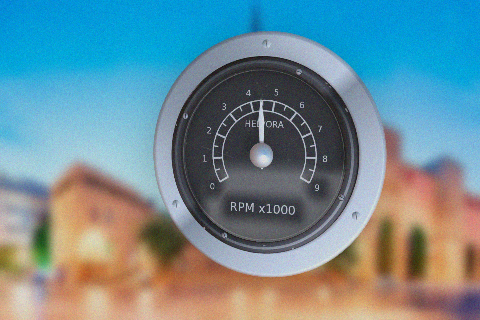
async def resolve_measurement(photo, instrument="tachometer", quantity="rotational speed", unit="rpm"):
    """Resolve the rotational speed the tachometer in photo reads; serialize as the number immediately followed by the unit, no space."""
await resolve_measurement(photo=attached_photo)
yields 4500rpm
